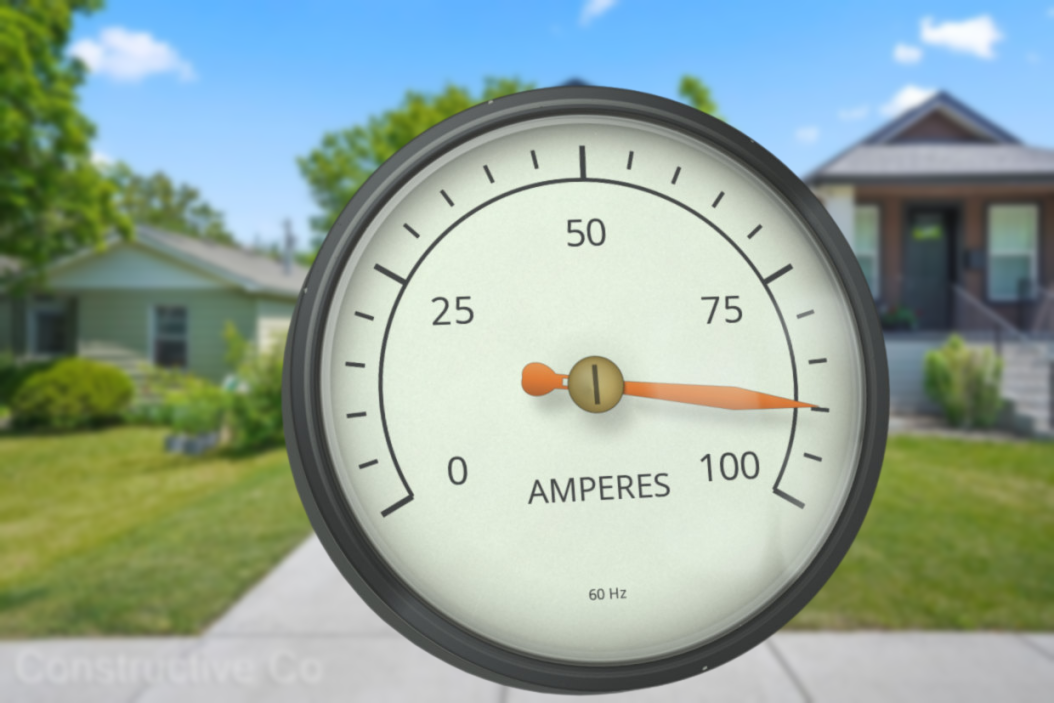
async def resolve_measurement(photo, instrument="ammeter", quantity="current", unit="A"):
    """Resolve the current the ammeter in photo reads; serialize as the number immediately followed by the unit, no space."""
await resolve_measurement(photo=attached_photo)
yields 90A
